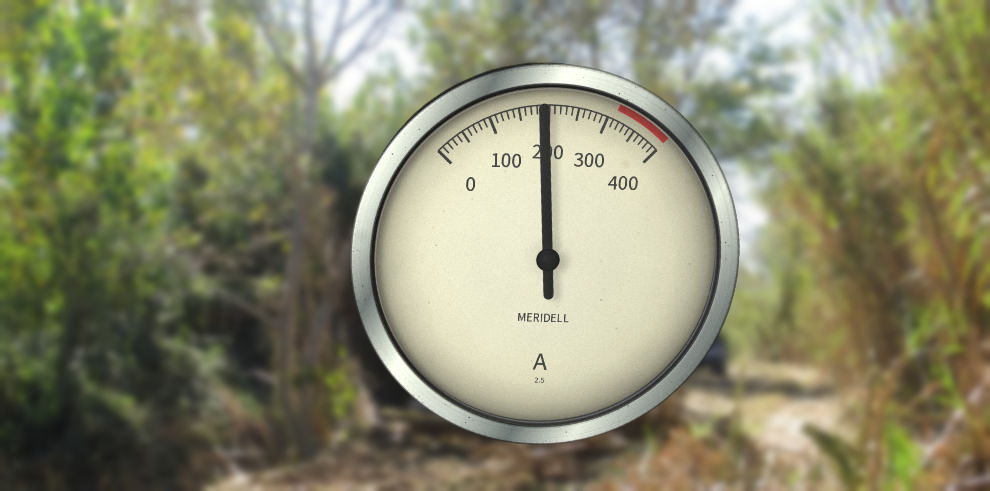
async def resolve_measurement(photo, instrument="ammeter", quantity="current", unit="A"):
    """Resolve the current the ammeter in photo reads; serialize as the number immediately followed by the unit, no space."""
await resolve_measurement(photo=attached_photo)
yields 190A
